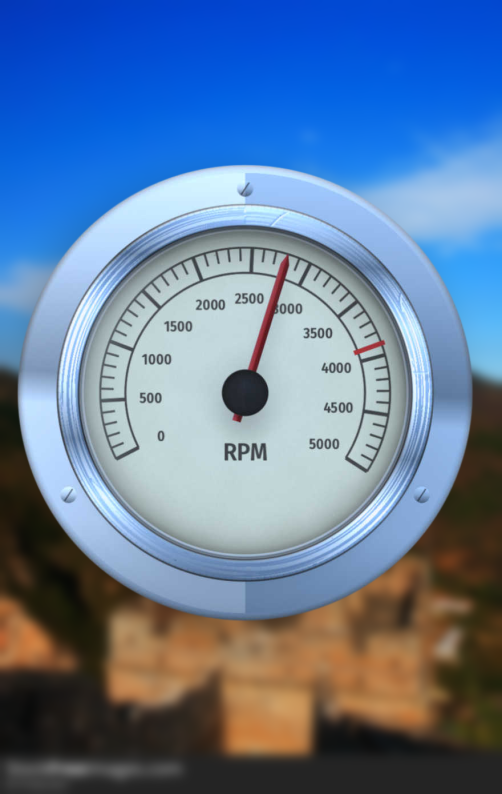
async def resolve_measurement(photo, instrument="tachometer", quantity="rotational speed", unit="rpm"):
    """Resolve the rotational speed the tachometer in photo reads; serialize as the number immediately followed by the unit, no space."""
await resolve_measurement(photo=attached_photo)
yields 2800rpm
